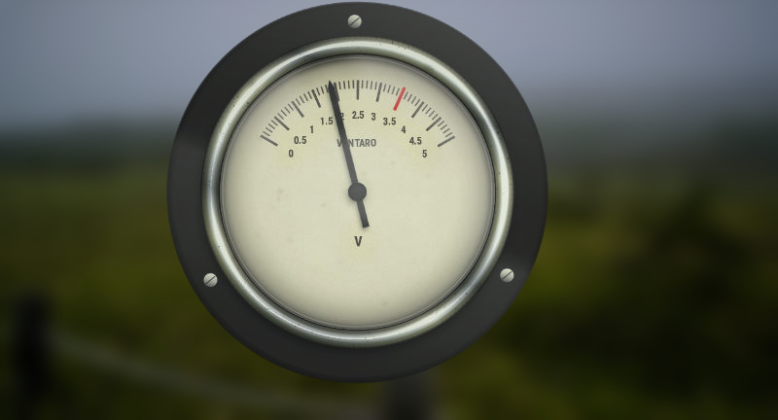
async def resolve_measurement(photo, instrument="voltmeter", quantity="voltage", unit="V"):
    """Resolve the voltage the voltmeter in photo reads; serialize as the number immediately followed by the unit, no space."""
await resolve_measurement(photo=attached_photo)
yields 1.9V
